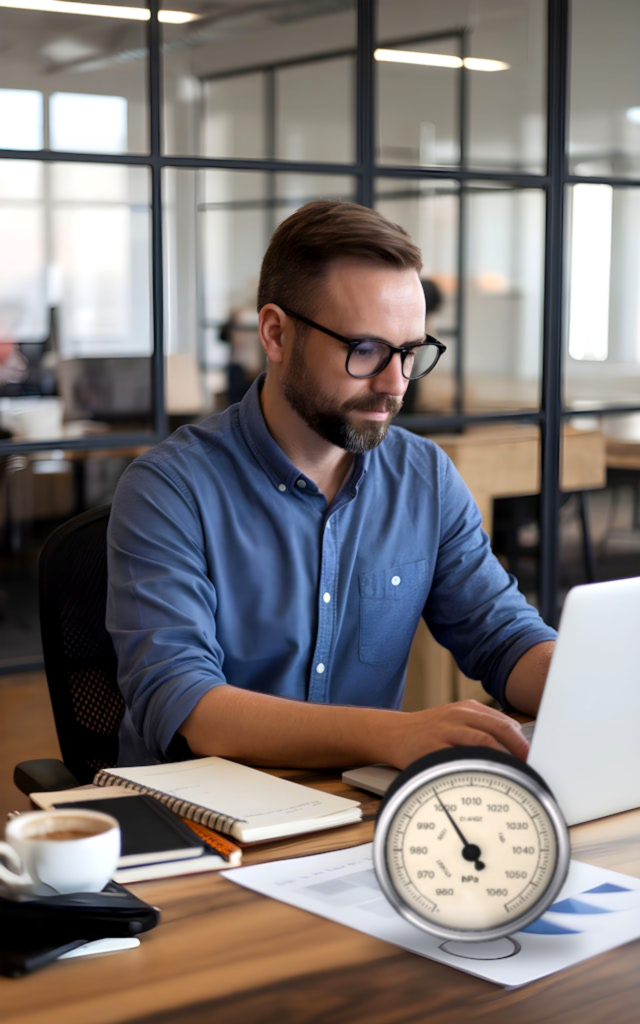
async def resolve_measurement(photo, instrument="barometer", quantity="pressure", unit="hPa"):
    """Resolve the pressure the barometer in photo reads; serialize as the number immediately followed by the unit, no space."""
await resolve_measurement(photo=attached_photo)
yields 1000hPa
